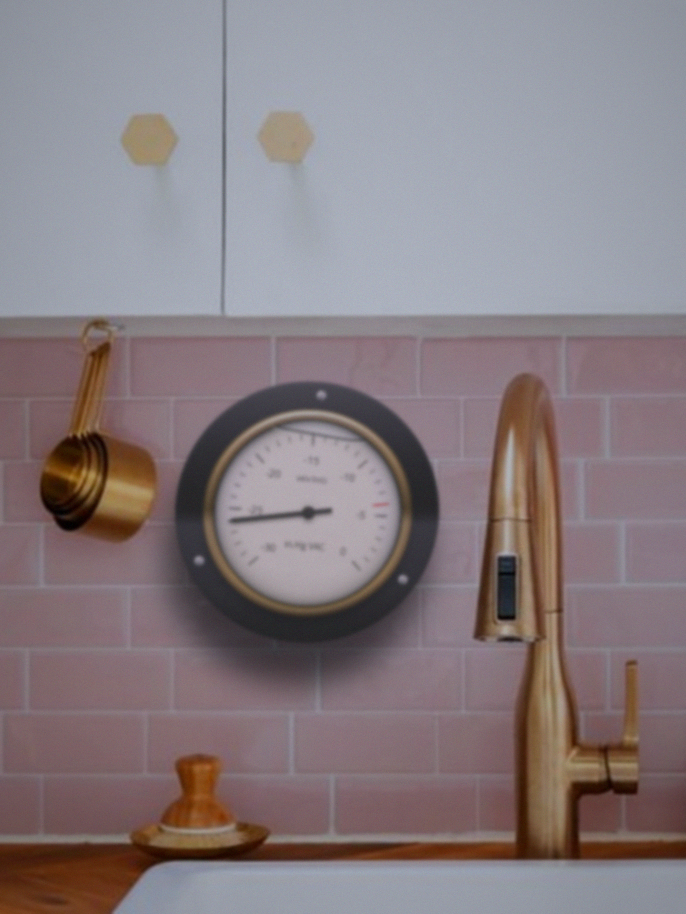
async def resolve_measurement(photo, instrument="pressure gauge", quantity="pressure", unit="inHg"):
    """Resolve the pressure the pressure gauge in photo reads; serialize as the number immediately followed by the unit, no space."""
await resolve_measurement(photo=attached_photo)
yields -26inHg
